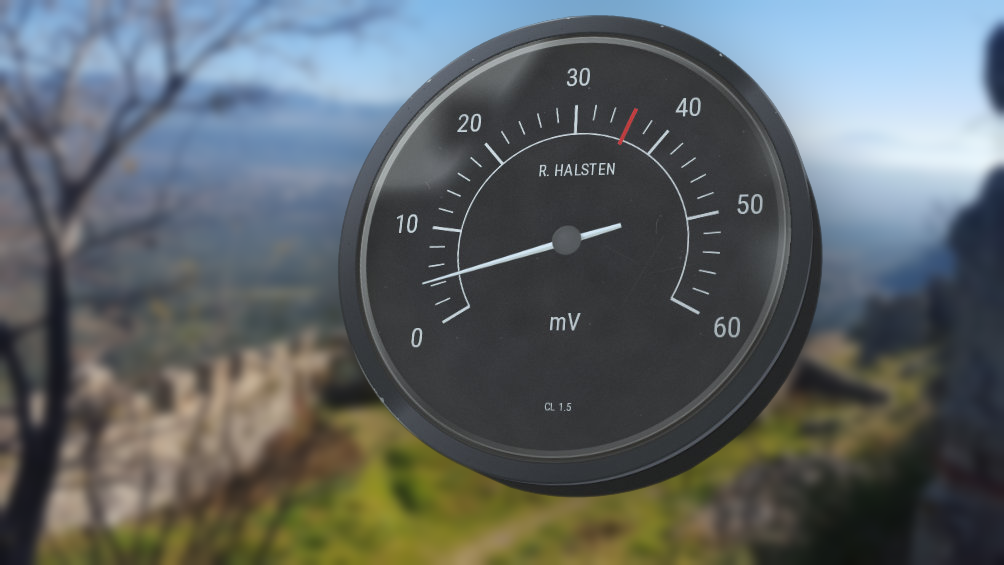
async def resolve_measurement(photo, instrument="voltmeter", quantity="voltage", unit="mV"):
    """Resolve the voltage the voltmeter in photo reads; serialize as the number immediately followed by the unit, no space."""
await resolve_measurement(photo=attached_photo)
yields 4mV
